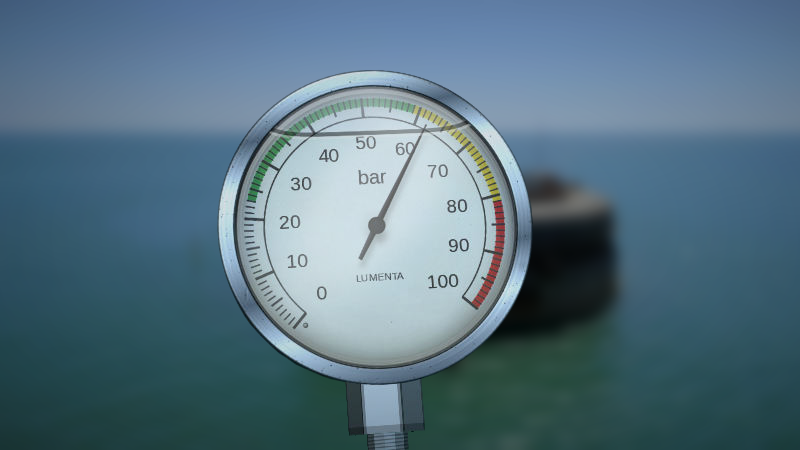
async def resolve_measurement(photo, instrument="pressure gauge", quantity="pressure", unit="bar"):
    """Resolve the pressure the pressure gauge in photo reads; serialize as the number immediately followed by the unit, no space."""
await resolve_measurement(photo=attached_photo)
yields 62bar
